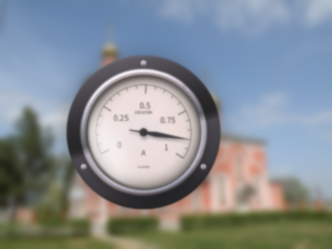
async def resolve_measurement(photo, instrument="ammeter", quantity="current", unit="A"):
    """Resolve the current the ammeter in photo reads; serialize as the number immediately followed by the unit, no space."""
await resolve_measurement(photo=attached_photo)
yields 0.9A
